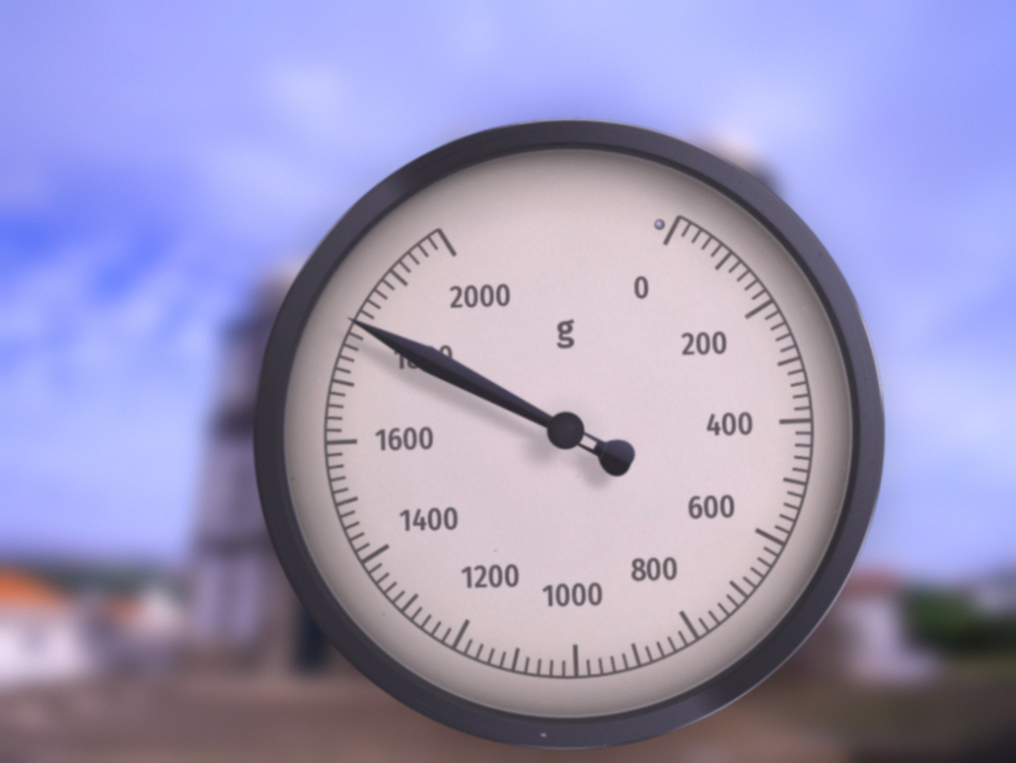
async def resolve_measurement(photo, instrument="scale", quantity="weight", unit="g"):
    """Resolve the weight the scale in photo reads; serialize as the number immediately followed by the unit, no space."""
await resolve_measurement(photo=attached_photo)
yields 1800g
